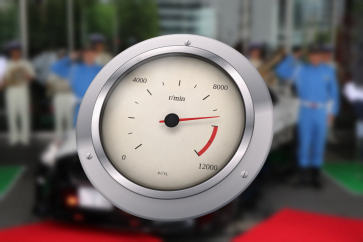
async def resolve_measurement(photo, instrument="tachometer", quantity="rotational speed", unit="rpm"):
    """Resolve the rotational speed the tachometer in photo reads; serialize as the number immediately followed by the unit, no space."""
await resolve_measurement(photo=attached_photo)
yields 9500rpm
